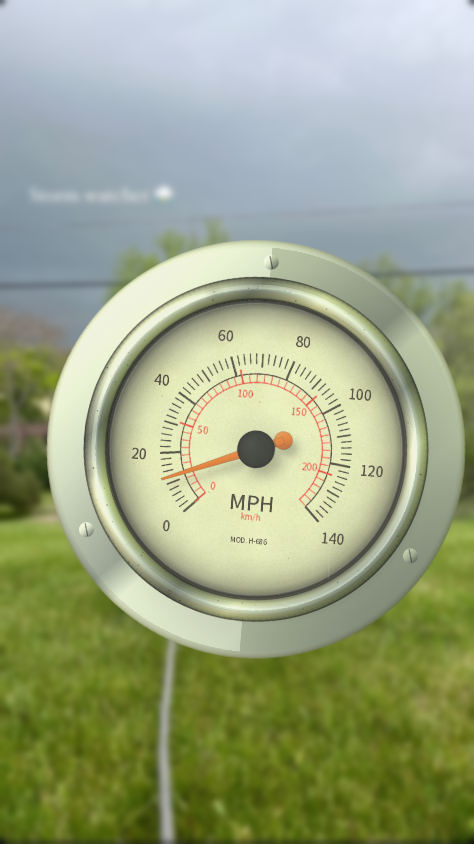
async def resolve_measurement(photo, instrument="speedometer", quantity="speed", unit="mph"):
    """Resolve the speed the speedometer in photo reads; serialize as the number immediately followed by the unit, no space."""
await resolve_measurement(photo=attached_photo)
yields 12mph
